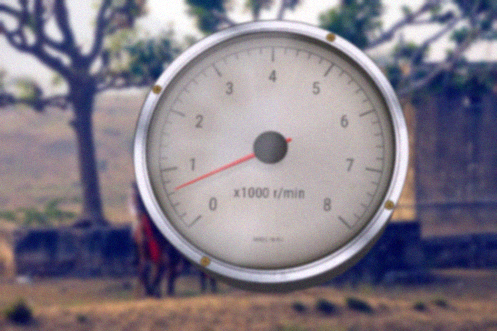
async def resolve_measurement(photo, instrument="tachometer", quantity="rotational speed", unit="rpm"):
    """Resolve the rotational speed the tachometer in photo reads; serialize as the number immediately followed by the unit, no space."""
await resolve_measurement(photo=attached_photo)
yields 600rpm
